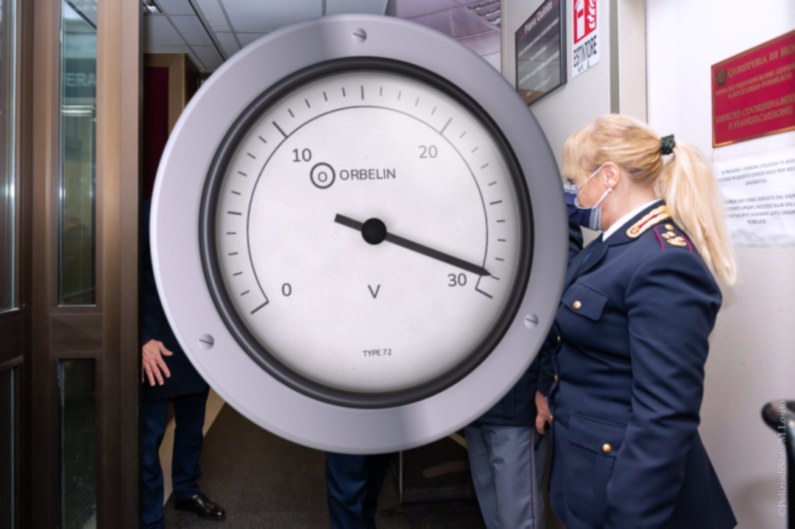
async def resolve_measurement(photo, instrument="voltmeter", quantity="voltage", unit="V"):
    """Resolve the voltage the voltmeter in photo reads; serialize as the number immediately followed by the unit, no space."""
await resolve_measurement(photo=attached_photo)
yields 29V
